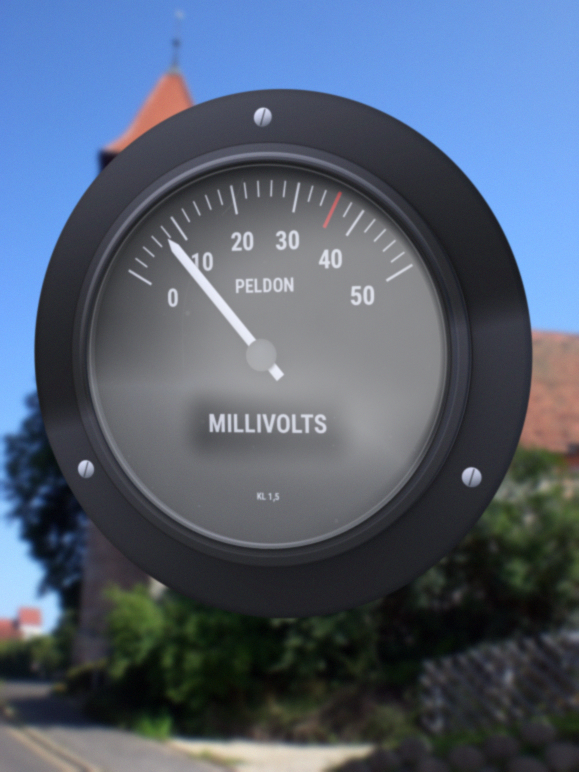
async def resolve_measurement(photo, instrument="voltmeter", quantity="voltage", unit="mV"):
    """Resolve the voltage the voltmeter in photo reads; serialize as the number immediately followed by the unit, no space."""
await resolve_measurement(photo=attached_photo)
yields 8mV
